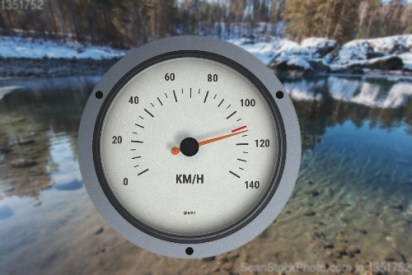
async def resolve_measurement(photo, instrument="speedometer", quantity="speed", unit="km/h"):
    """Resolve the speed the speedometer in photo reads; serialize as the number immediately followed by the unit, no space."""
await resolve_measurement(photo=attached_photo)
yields 112.5km/h
